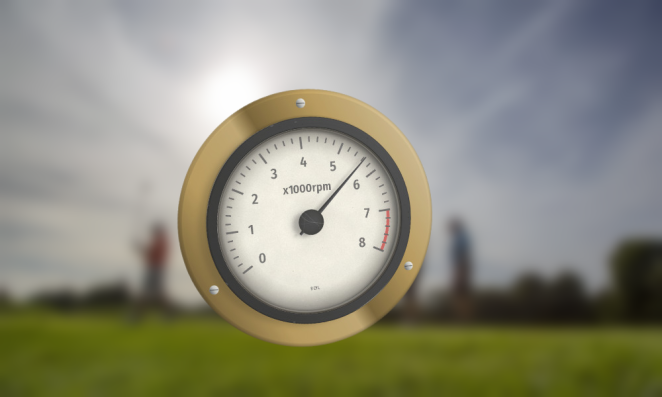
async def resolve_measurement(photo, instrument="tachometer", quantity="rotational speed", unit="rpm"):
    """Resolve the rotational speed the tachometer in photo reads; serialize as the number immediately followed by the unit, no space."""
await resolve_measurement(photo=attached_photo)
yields 5600rpm
